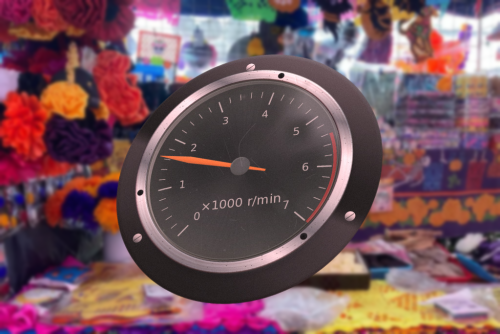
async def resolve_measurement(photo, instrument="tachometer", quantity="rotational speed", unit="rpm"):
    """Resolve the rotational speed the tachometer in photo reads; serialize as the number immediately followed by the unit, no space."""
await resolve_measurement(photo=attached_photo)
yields 1600rpm
